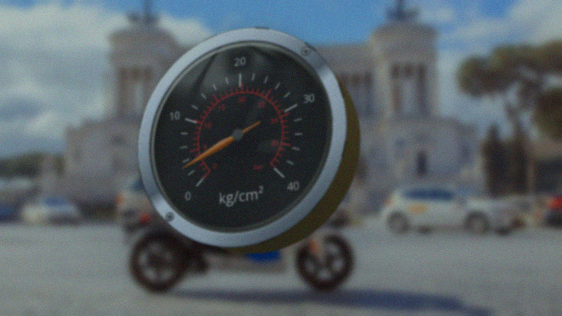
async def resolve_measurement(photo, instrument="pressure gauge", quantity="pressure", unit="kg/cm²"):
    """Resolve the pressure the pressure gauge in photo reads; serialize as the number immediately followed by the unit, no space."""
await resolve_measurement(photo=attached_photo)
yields 3kg/cm²
